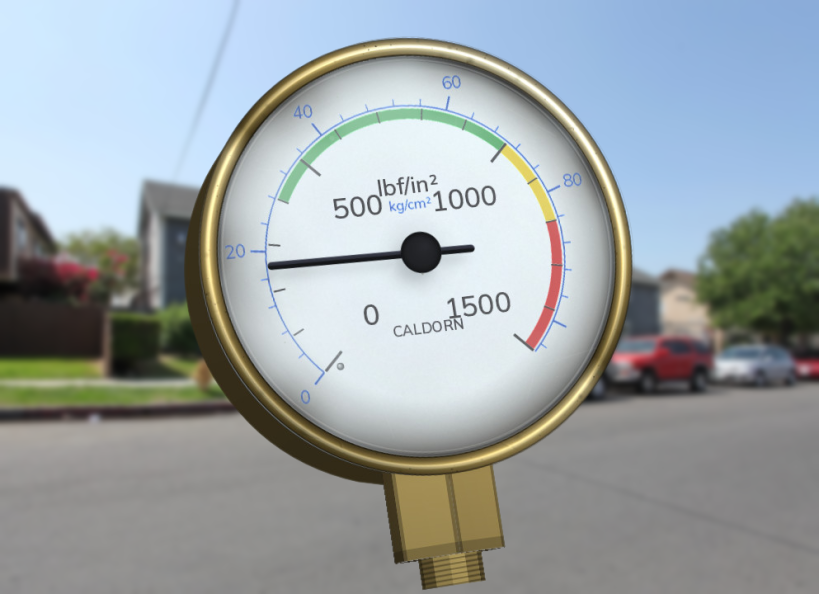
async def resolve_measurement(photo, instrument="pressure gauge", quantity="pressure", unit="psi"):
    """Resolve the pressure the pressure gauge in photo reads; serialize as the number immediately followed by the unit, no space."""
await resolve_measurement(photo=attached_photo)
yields 250psi
